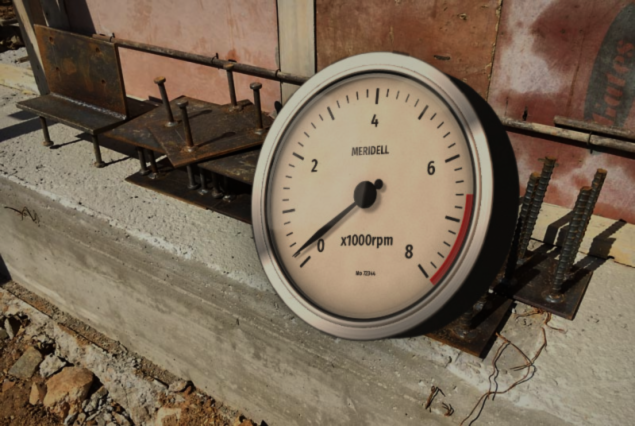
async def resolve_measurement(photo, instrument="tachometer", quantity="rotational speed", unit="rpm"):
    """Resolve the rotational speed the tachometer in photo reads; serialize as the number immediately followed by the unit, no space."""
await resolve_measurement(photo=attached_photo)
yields 200rpm
